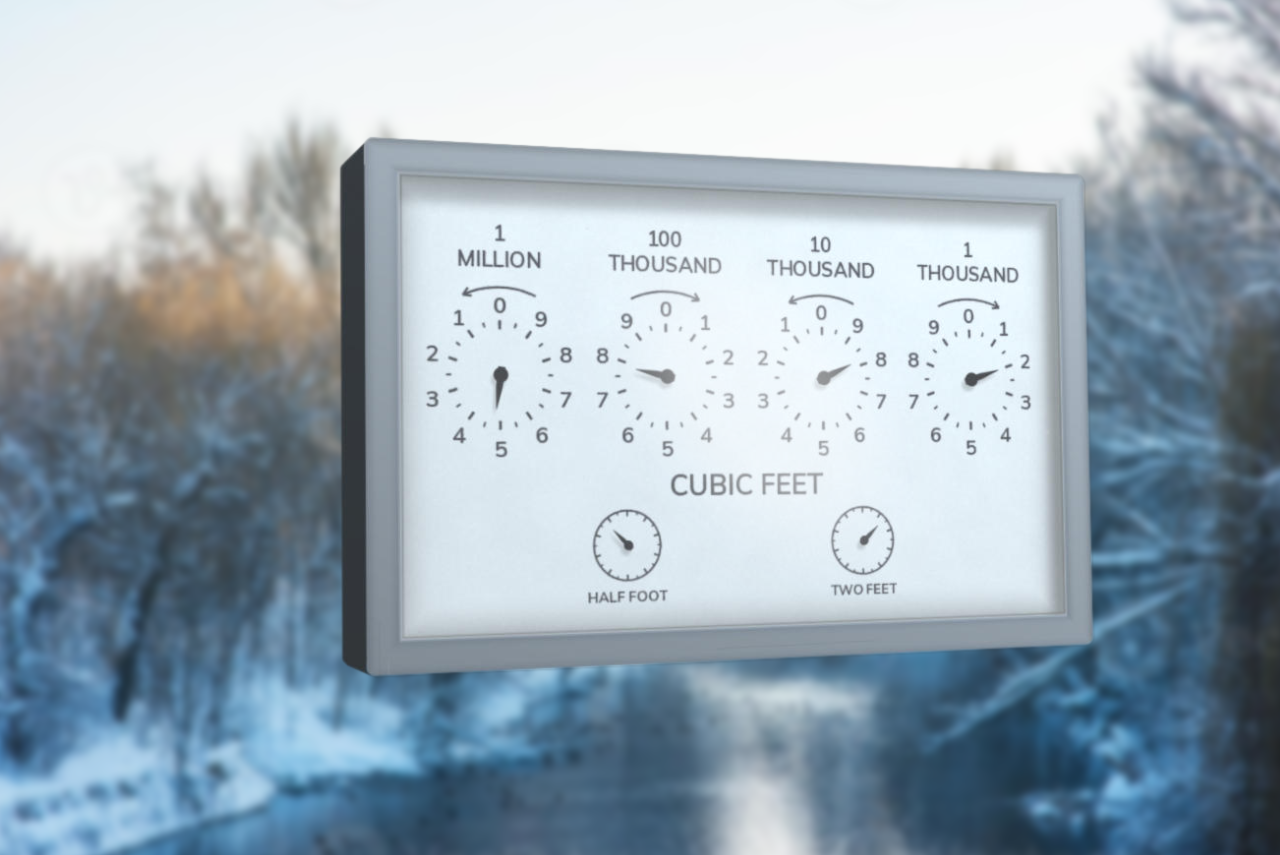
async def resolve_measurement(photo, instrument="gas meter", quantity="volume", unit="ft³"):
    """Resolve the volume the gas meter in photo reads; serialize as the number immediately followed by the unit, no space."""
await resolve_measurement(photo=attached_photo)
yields 478200ft³
